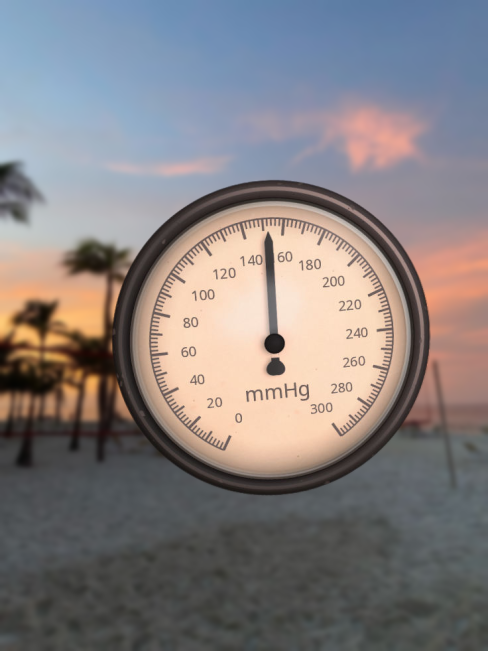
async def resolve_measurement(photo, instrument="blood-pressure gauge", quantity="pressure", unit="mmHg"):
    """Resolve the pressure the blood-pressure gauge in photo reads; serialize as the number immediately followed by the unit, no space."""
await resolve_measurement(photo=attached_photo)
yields 152mmHg
